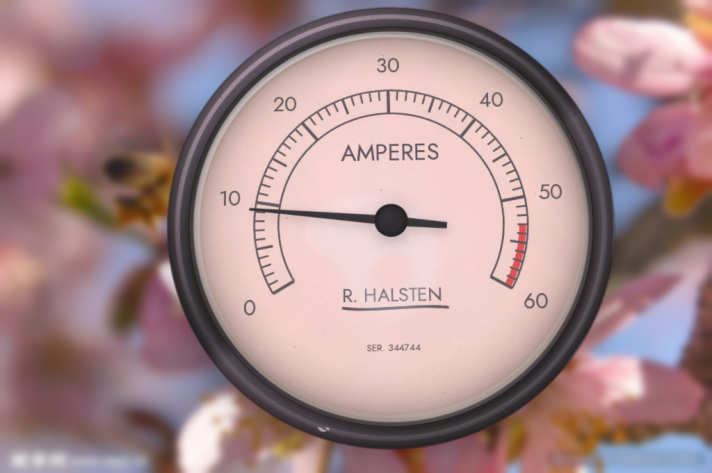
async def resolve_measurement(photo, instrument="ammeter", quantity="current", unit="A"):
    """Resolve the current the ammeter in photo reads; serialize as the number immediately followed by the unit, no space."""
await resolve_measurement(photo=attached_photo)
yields 9A
